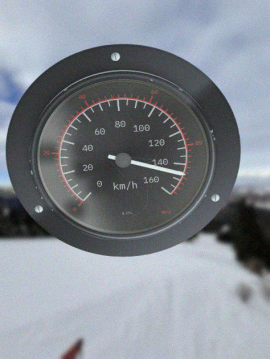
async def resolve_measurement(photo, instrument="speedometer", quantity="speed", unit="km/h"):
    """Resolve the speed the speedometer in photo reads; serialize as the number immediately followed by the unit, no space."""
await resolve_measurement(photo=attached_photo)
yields 145km/h
